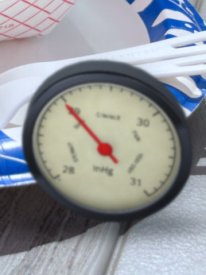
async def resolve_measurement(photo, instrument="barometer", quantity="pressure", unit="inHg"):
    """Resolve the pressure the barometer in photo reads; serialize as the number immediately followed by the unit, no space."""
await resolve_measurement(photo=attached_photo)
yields 29inHg
